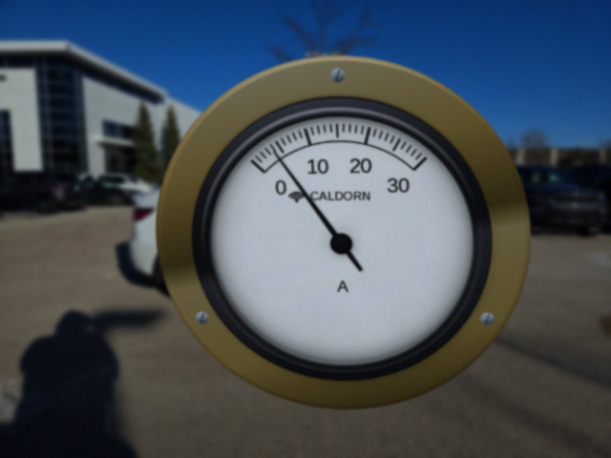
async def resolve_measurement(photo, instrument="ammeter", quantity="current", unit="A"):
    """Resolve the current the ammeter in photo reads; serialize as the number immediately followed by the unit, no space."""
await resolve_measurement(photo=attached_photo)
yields 4A
